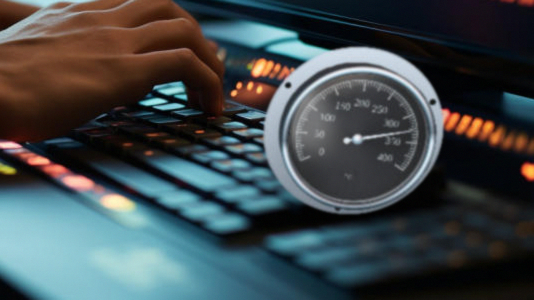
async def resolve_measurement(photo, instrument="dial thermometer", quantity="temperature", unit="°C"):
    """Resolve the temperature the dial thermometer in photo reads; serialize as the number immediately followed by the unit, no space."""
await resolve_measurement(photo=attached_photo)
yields 325°C
